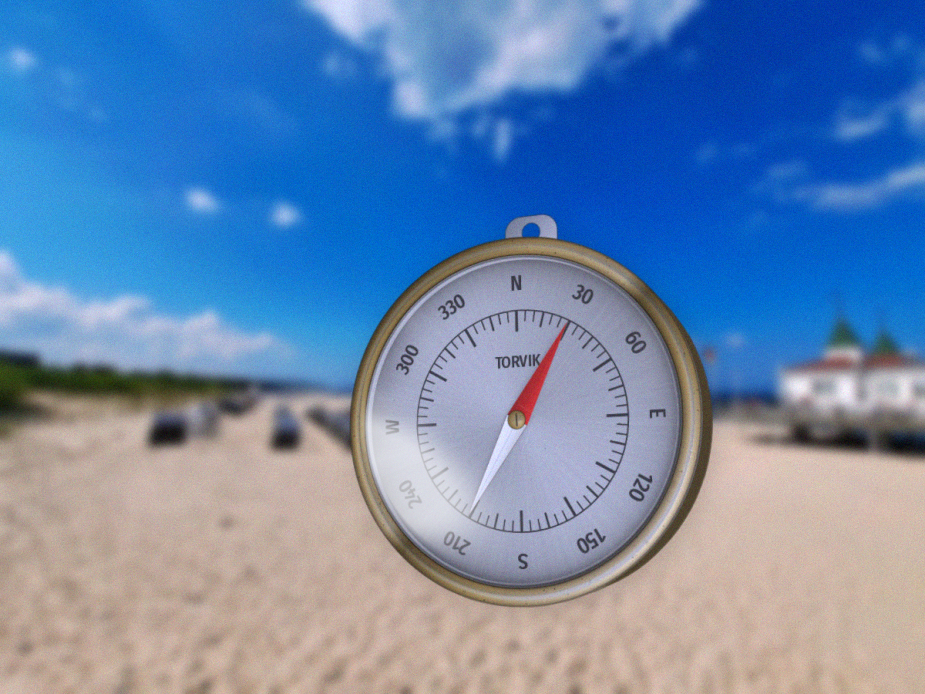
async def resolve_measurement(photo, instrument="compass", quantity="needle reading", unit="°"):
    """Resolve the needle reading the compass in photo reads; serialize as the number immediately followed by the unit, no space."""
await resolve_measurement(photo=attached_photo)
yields 30°
